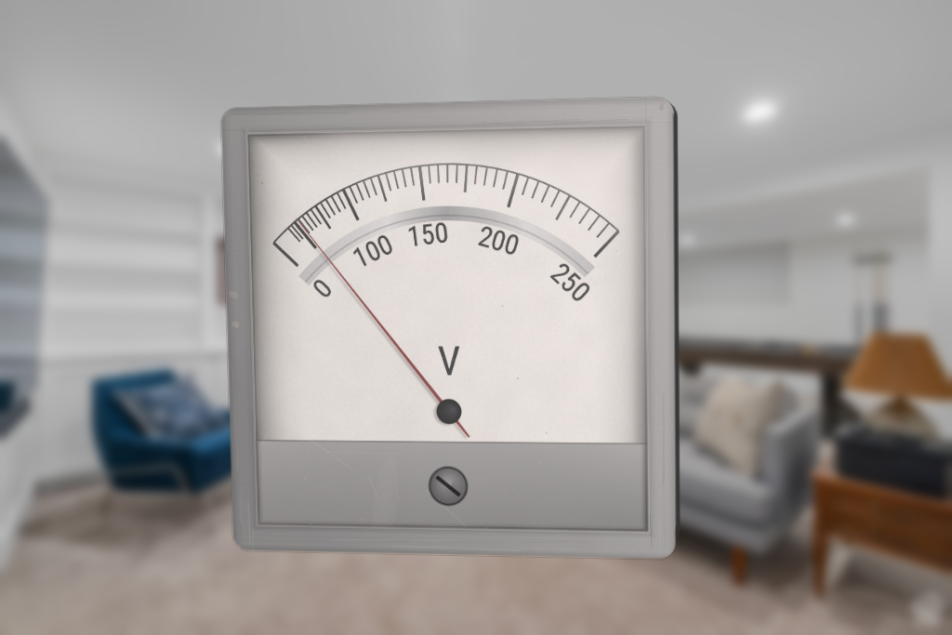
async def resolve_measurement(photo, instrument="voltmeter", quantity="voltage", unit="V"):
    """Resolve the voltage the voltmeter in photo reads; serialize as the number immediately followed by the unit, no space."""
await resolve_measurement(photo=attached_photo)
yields 55V
